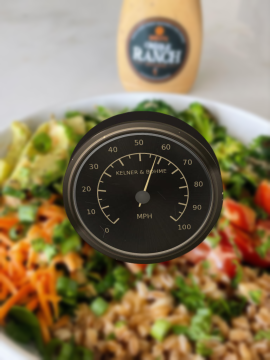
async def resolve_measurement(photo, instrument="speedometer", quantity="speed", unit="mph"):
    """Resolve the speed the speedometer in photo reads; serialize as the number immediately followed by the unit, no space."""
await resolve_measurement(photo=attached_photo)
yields 57.5mph
